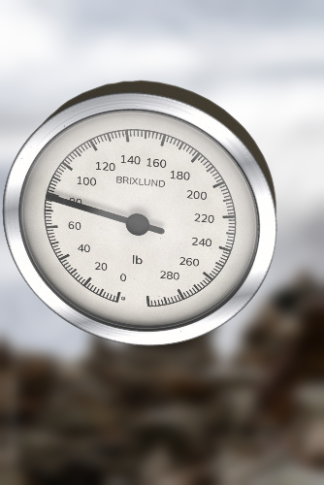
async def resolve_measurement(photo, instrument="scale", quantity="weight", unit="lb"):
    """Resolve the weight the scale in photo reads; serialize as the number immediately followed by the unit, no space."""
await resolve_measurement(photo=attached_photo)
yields 80lb
